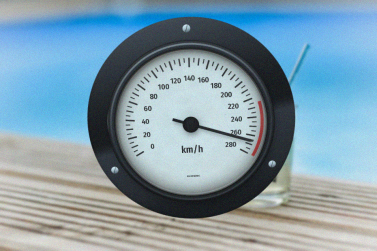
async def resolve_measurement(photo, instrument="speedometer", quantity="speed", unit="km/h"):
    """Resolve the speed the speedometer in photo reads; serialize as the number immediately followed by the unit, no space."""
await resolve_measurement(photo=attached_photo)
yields 265km/h
